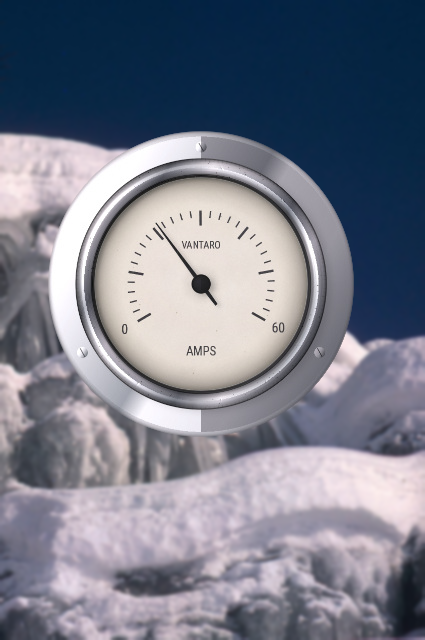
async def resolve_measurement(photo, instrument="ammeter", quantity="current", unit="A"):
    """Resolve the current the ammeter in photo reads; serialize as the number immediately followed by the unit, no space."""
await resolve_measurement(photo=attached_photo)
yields 21A
